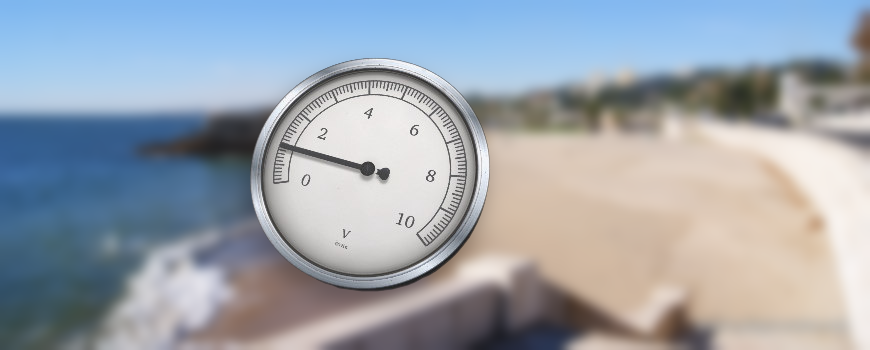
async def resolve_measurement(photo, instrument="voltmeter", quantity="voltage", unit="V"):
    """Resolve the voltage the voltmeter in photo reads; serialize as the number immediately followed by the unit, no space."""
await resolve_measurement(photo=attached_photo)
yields 1V
